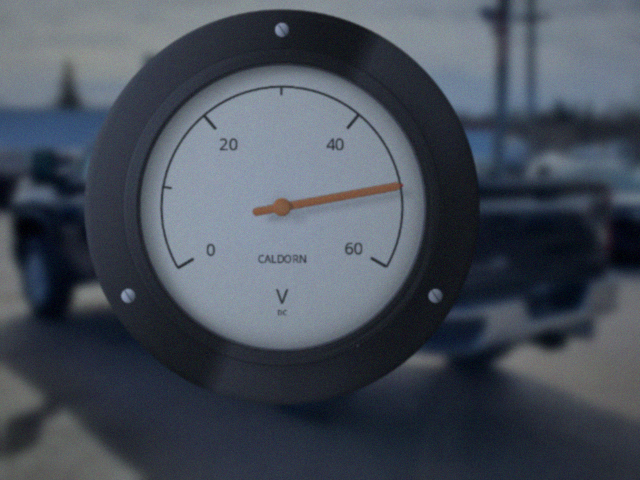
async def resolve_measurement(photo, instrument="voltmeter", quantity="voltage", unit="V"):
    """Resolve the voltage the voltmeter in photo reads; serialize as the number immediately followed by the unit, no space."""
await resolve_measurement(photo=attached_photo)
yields 50V
